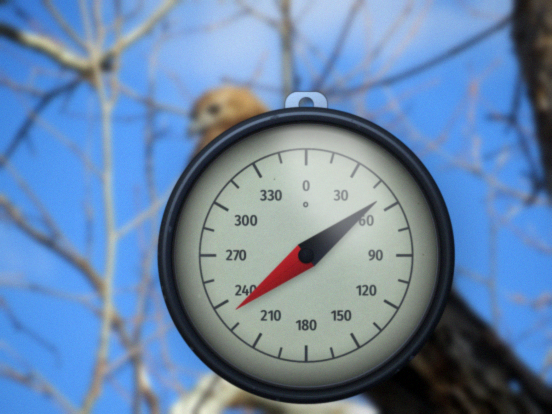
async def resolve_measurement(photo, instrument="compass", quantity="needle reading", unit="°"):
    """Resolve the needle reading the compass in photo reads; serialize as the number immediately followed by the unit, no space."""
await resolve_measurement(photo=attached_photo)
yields 232.5°
